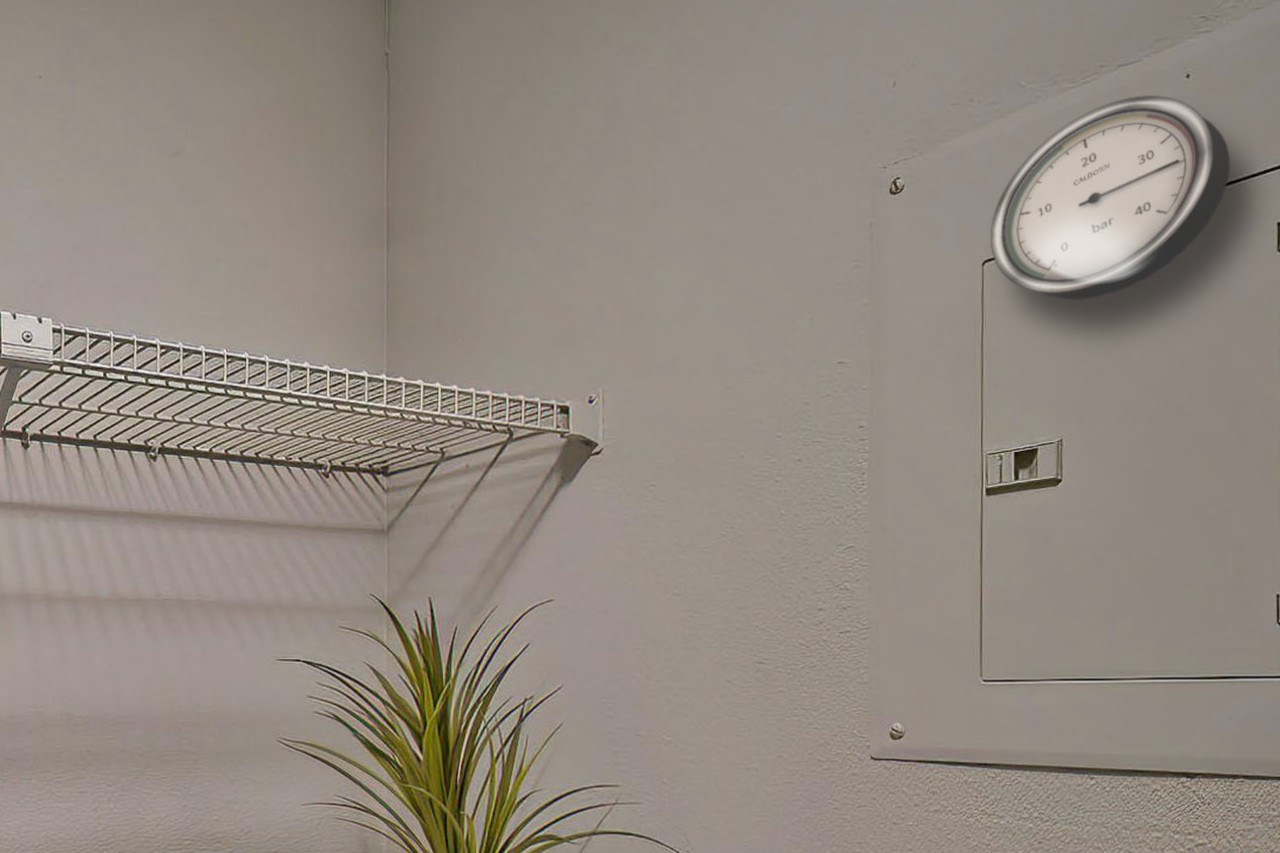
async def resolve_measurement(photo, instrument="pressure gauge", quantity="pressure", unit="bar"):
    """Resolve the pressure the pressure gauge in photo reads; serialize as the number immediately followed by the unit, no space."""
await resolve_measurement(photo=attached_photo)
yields 34bar
